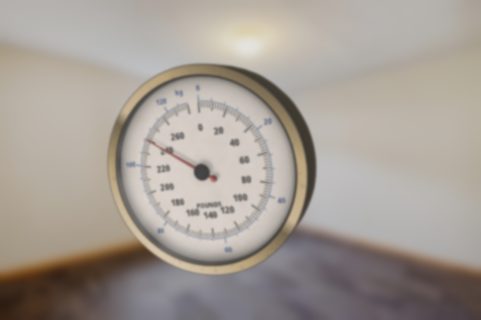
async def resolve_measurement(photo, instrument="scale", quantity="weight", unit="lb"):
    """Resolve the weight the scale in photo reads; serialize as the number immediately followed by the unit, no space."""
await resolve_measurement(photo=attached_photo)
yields 240lb
